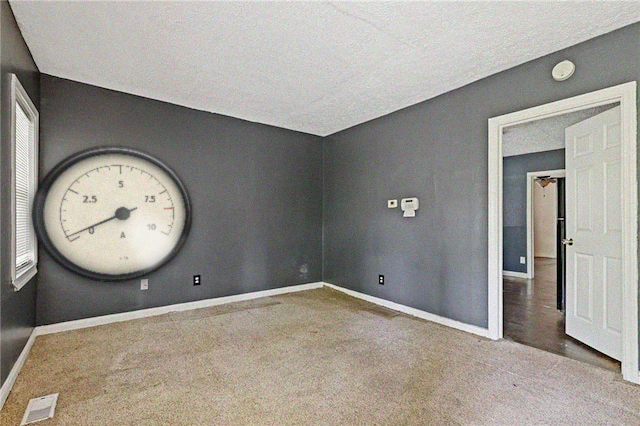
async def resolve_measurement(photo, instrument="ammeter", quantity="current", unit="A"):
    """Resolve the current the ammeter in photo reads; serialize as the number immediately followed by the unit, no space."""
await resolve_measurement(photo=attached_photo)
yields 0.25A
